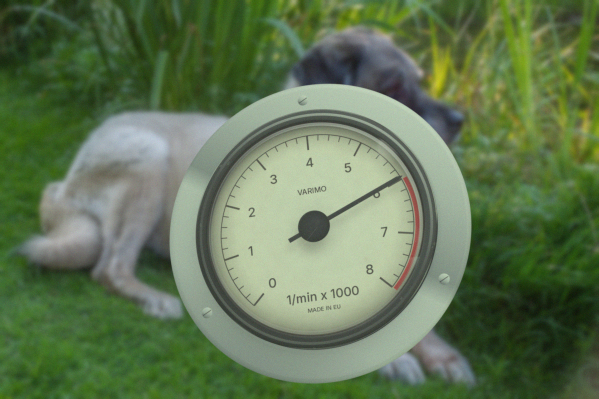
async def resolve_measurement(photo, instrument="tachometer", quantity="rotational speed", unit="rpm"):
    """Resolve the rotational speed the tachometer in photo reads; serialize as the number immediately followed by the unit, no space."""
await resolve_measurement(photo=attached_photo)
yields 6000rpm
